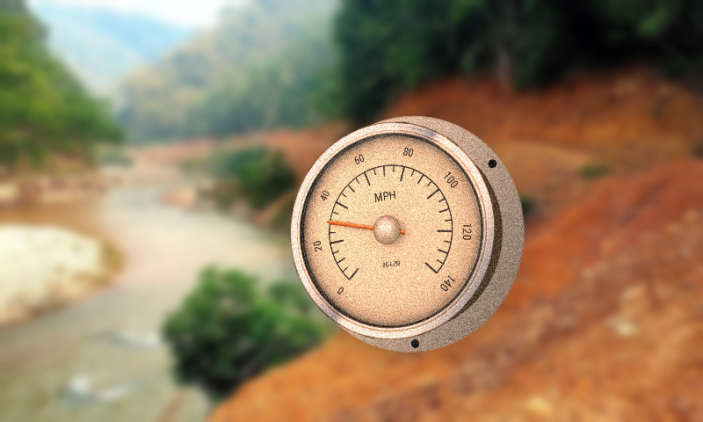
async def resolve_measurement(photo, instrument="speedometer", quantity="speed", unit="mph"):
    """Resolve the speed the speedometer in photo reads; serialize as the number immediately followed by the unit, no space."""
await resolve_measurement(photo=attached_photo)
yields 30mph
